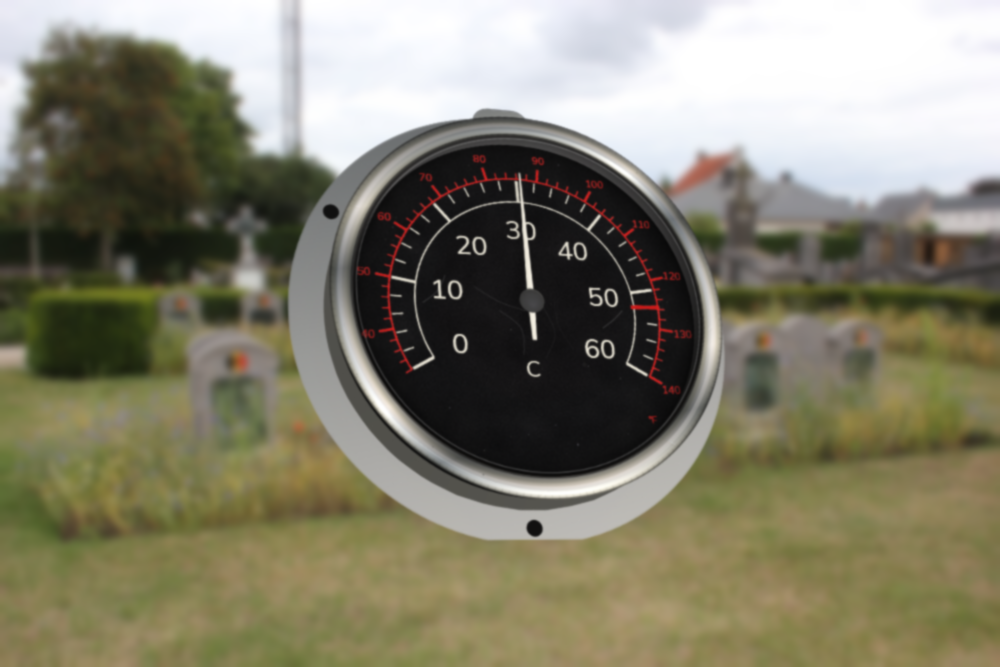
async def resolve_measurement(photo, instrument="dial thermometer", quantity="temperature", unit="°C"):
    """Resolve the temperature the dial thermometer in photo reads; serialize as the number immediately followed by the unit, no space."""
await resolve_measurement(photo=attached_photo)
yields 30°C
